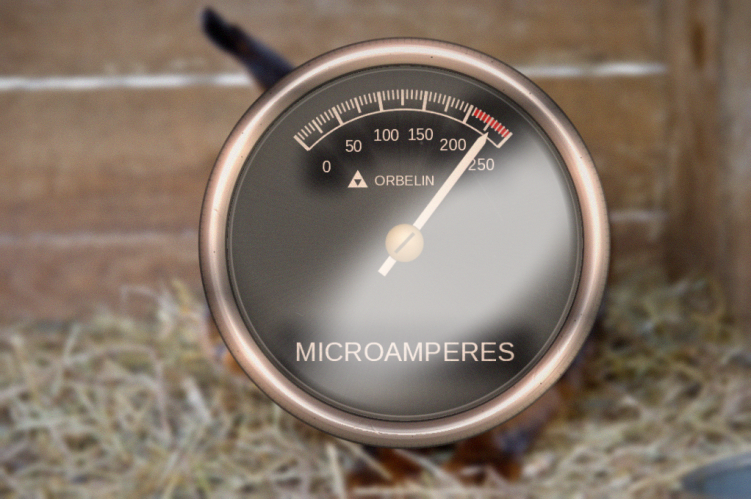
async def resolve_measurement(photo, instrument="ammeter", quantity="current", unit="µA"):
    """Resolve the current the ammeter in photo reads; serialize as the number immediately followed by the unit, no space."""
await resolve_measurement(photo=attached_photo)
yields 230µA
